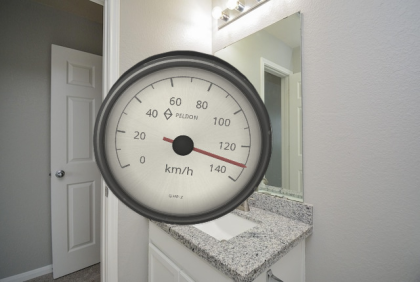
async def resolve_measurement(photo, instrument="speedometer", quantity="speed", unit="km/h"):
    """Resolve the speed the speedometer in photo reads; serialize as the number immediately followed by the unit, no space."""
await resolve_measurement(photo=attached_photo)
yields 130km/h
